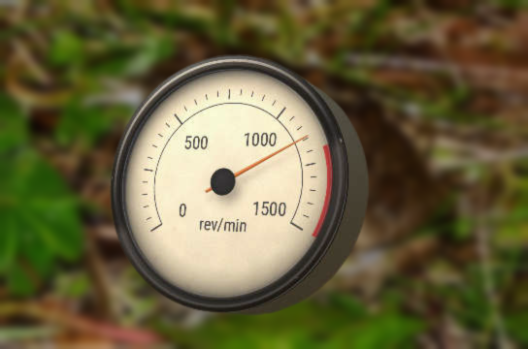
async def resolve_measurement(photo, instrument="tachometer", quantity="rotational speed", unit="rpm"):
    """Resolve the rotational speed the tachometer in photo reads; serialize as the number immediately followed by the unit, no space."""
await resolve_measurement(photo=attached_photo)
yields 1150rpm
